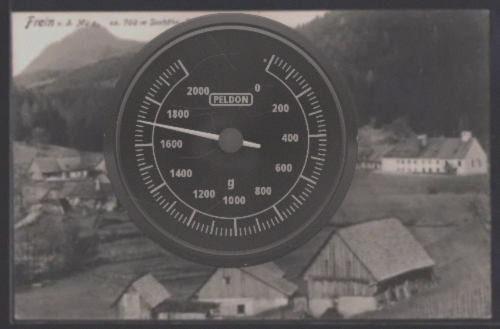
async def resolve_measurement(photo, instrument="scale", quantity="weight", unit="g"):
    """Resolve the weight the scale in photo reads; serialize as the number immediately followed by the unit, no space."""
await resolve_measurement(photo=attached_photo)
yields 1700g
